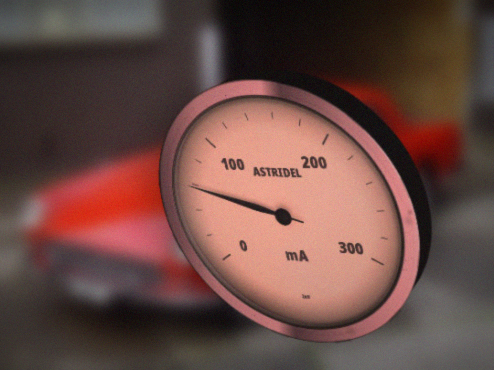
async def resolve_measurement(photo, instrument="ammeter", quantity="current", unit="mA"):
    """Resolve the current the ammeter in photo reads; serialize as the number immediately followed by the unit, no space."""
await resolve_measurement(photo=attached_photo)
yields 60mA
